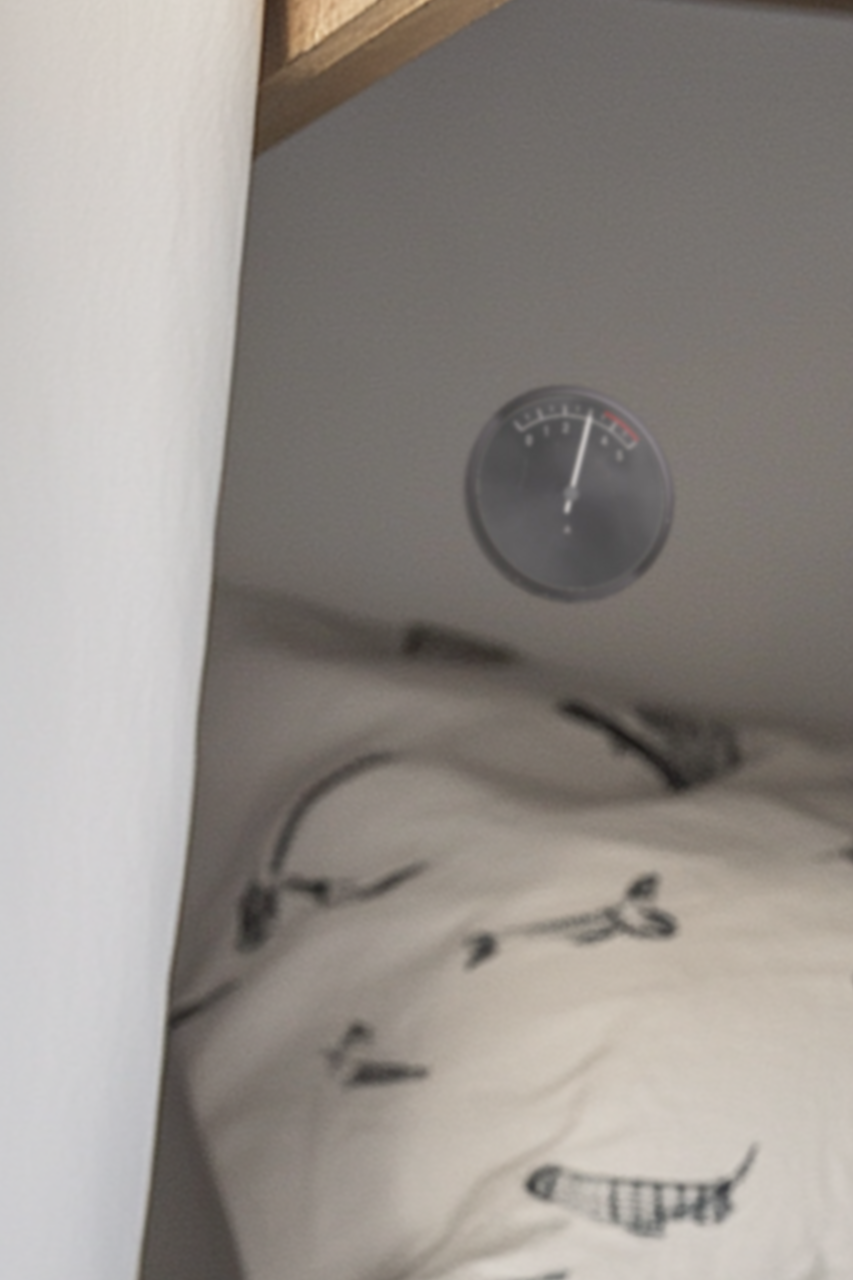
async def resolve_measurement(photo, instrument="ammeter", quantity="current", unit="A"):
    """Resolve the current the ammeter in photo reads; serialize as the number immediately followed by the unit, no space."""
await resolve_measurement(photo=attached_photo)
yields 3A
